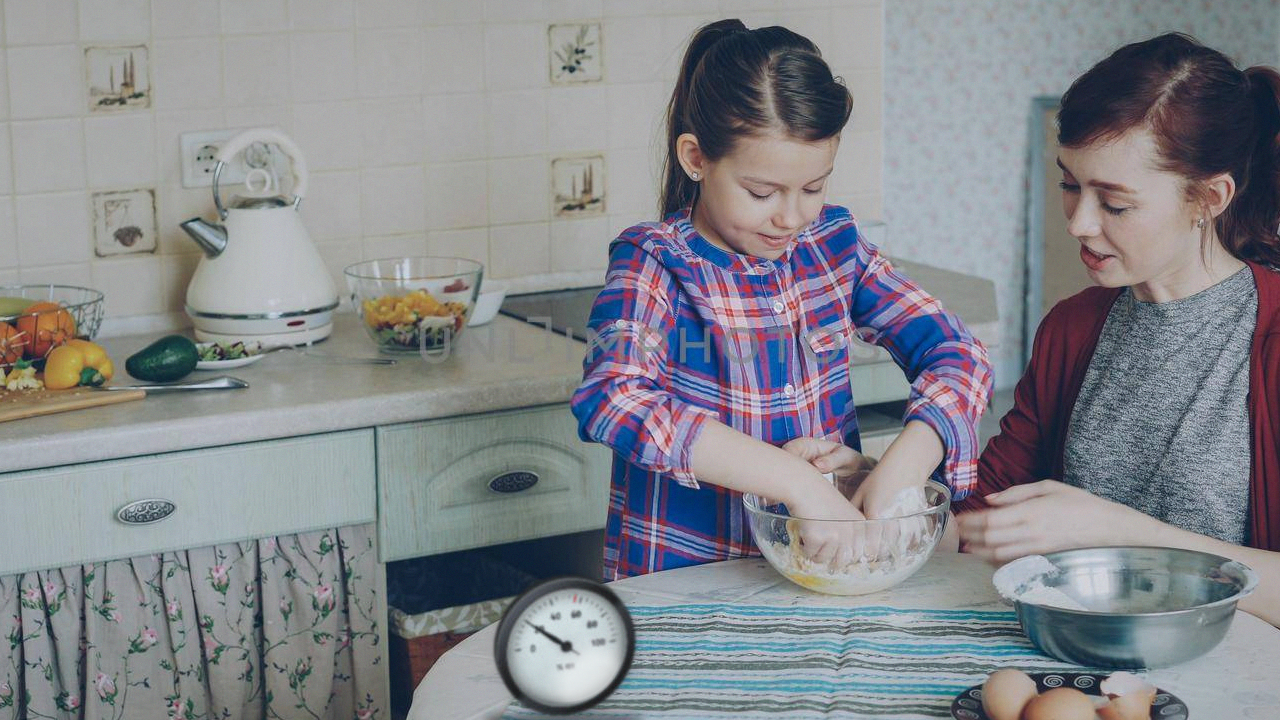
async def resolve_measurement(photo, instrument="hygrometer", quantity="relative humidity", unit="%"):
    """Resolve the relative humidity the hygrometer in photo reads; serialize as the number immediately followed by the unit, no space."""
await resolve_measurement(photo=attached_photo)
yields 20%
